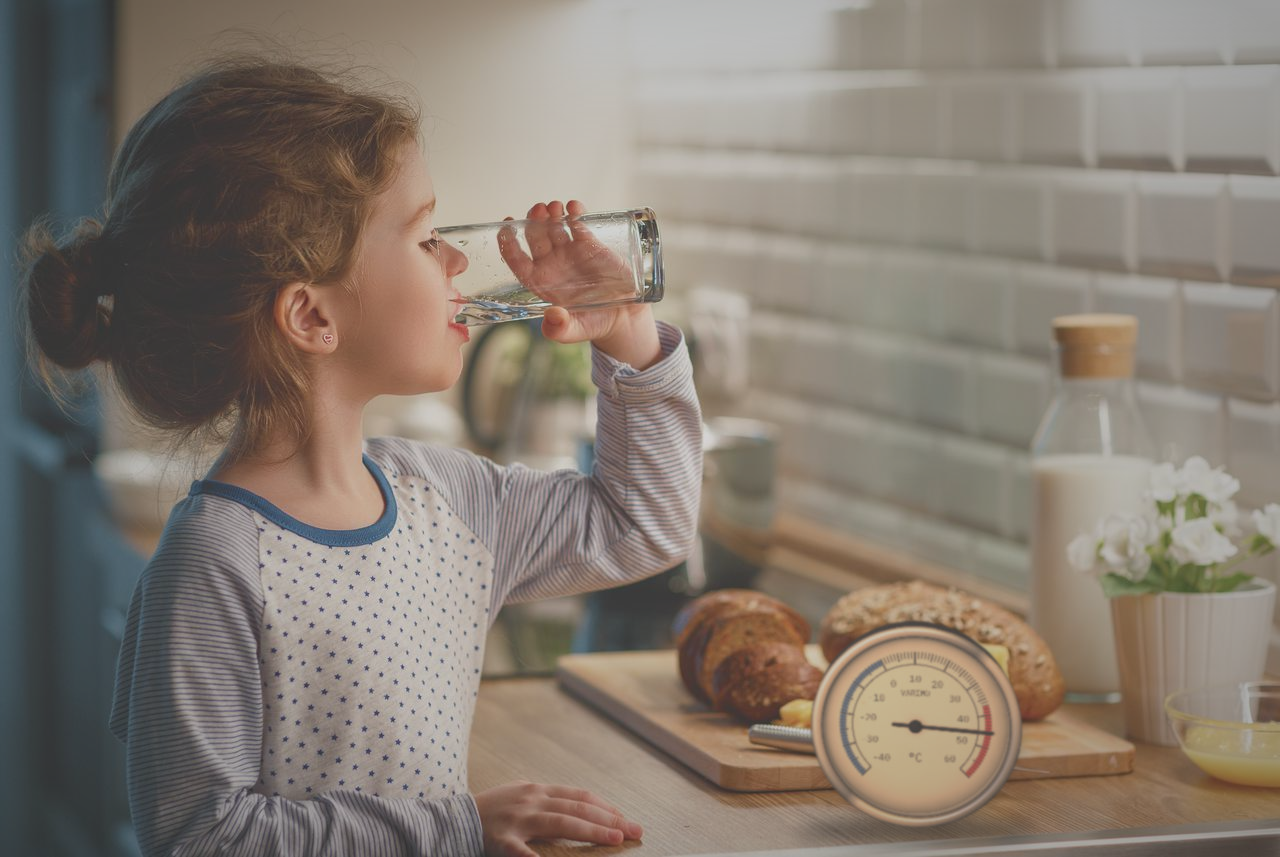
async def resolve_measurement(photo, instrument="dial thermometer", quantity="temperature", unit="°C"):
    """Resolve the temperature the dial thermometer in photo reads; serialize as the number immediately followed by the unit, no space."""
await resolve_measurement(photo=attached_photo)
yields 45°C
